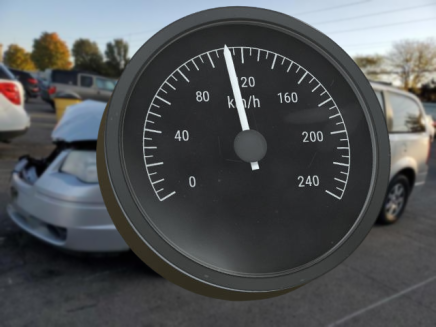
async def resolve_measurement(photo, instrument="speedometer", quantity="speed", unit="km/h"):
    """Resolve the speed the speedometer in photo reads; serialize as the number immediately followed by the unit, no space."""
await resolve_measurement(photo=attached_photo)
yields 110km/h
